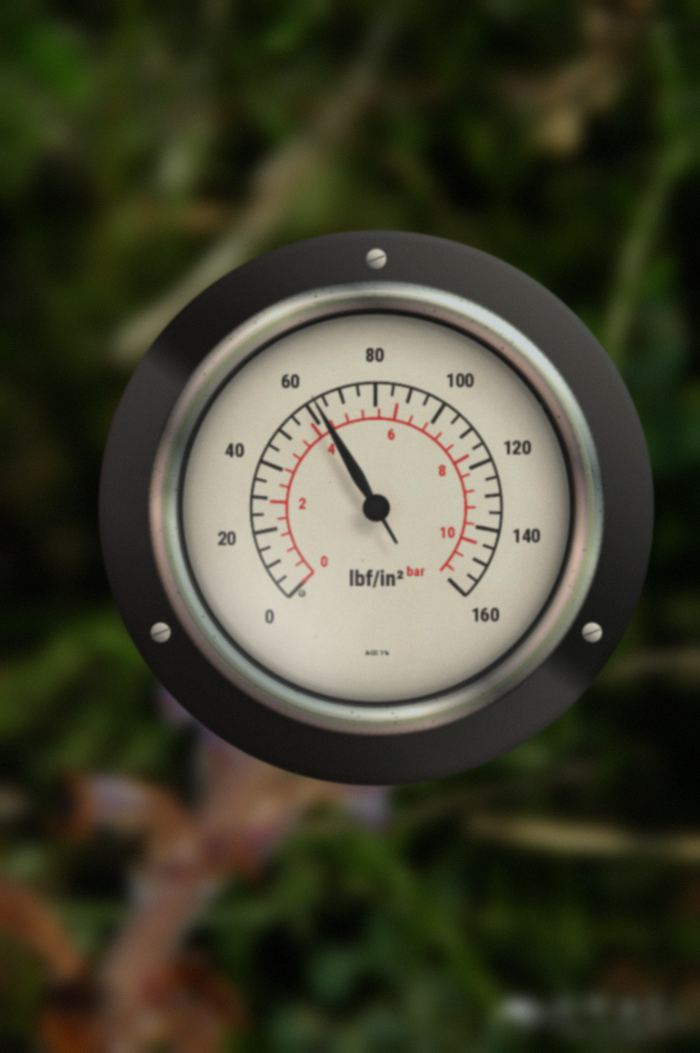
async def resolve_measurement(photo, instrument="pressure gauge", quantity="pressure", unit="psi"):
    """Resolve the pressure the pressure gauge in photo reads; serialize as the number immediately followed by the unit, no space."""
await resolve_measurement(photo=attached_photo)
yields 62.5psi
